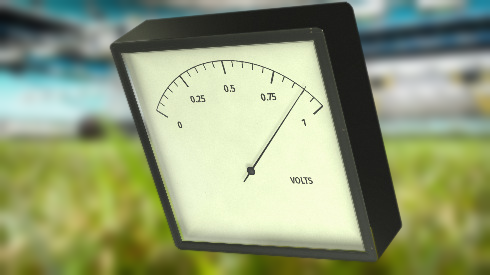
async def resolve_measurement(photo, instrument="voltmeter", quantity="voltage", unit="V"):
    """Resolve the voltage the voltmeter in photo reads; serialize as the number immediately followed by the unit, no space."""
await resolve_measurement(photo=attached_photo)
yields 0.9V
